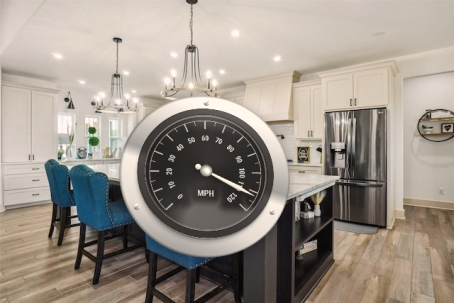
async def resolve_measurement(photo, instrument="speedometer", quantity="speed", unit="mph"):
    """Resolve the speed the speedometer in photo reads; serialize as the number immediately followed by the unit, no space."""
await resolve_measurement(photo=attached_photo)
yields 112.5mph
